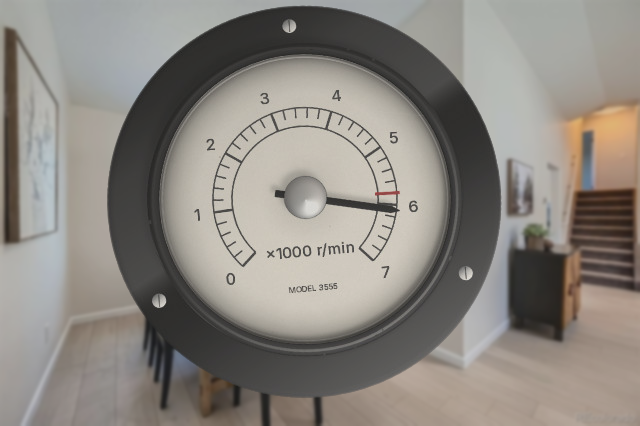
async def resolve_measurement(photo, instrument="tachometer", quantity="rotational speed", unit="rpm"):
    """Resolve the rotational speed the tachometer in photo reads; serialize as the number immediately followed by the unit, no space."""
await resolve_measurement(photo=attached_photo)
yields 6100rpm
